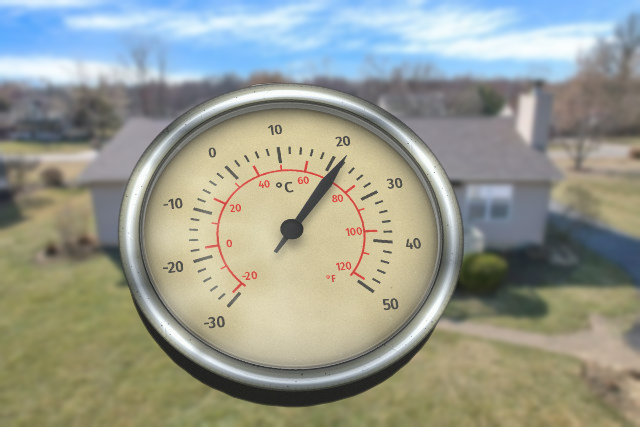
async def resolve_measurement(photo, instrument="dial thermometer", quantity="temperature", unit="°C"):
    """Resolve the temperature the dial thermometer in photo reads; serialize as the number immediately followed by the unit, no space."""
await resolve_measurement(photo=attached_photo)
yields 22°C
